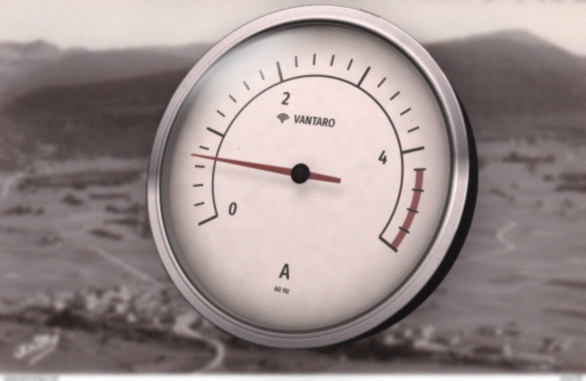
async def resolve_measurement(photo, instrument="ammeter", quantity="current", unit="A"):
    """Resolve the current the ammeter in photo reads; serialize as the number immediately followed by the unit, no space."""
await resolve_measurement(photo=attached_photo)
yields 0.7A
